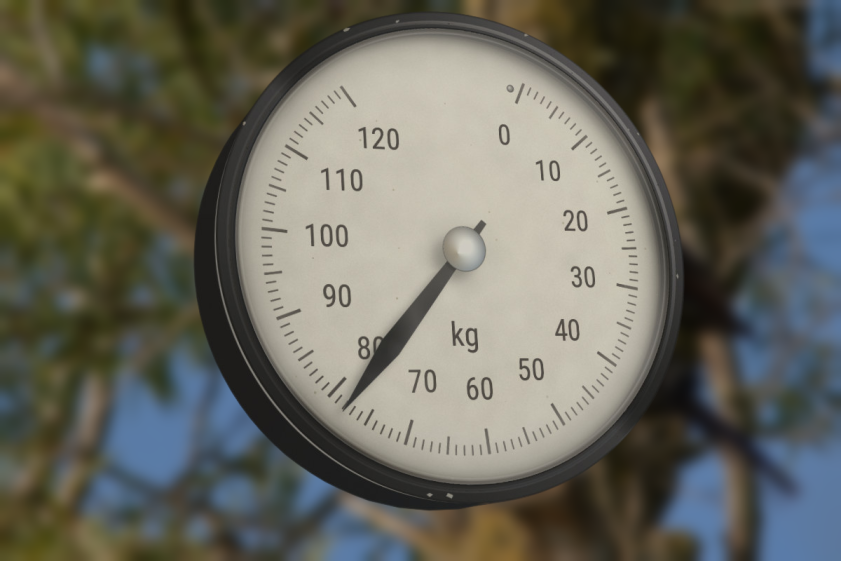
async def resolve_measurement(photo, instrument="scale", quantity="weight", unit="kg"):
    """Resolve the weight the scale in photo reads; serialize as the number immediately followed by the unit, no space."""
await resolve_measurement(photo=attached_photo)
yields 78kg
